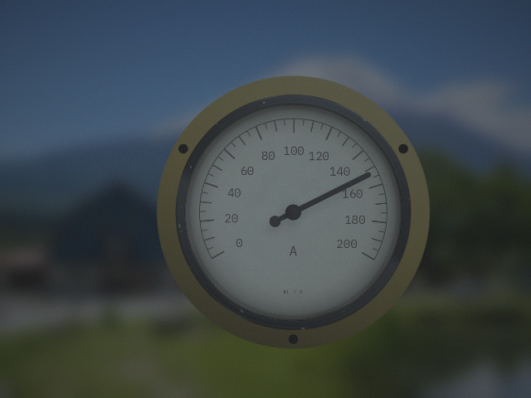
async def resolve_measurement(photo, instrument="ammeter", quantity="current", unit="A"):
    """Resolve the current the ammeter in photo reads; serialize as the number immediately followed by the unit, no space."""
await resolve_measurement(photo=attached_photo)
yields 152.5A
